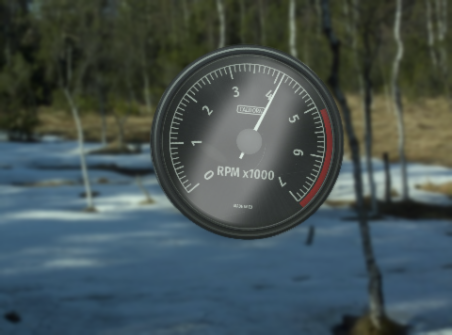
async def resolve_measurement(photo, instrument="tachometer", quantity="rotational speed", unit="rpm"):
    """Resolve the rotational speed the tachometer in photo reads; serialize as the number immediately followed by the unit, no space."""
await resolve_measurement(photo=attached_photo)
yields 4100rpm
